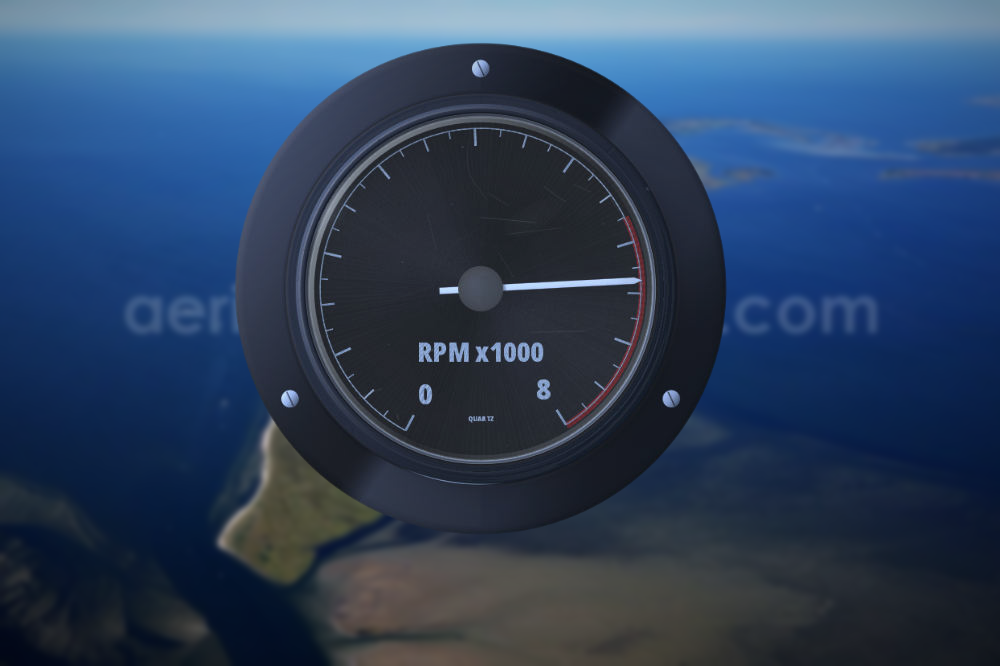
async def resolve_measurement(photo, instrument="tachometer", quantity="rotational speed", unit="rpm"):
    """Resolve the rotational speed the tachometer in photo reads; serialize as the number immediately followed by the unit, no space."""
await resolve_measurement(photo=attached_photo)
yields 6375rpm
